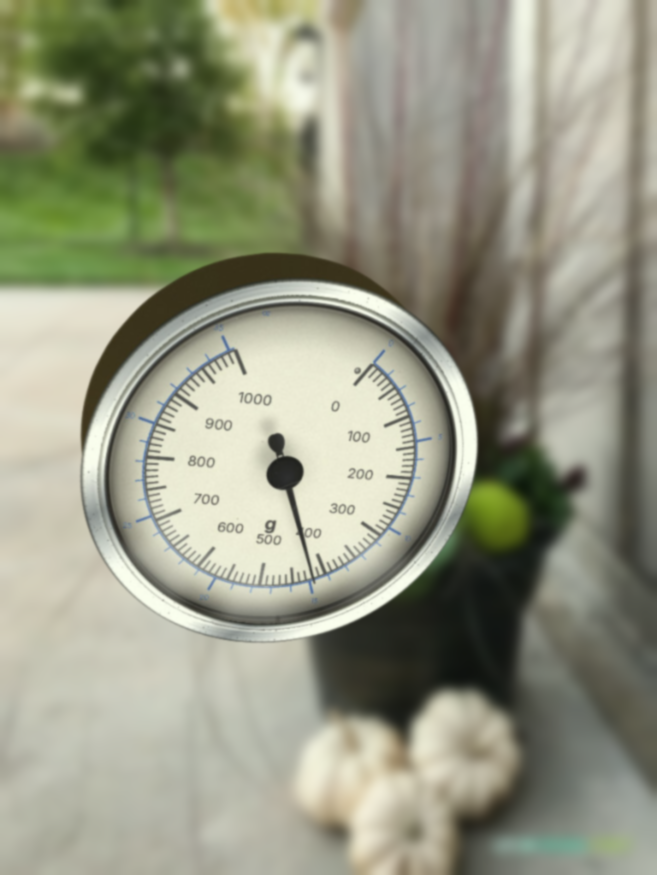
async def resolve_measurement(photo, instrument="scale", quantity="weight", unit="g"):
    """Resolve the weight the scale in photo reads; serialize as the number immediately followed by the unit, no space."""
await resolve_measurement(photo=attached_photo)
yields 420g
